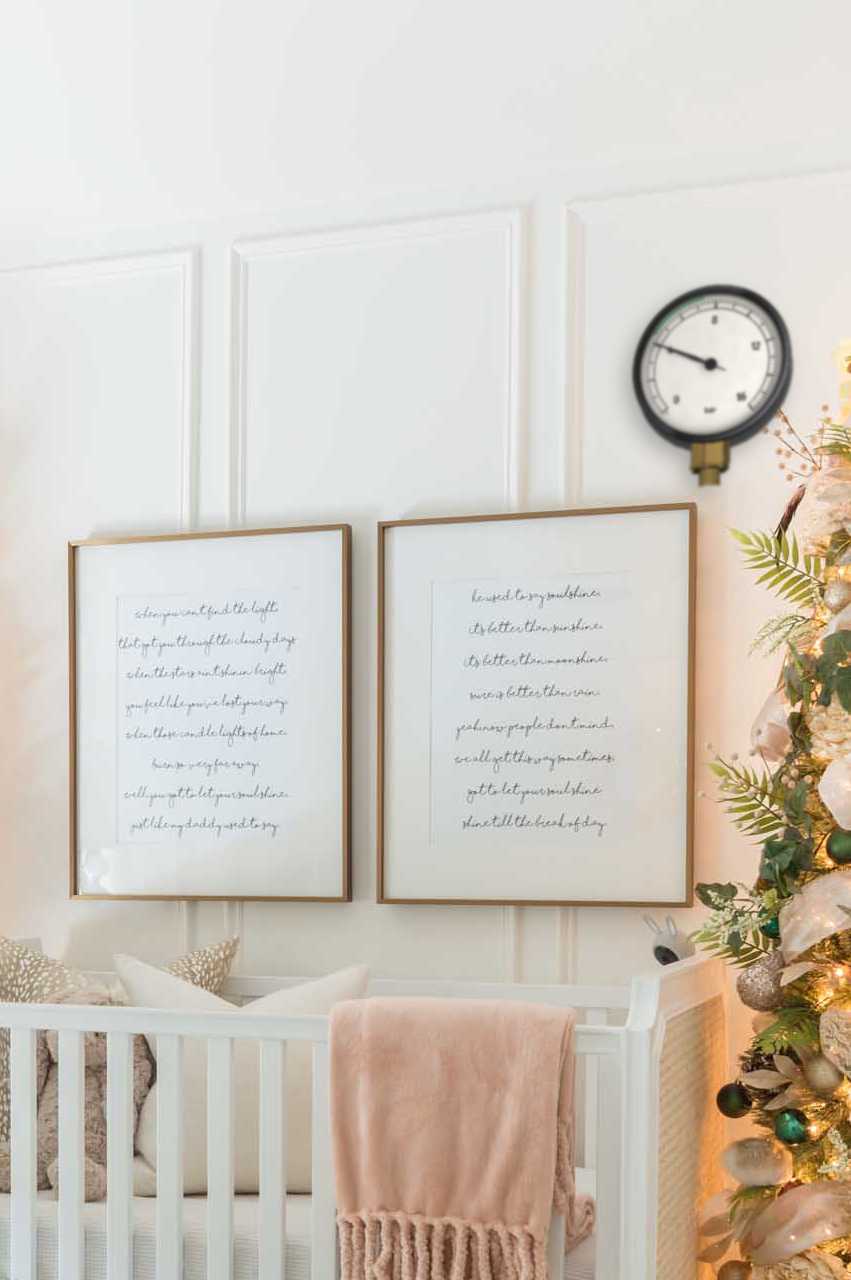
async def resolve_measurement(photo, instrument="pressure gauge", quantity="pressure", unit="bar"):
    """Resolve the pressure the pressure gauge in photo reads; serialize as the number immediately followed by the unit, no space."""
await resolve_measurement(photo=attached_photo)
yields 4bar
